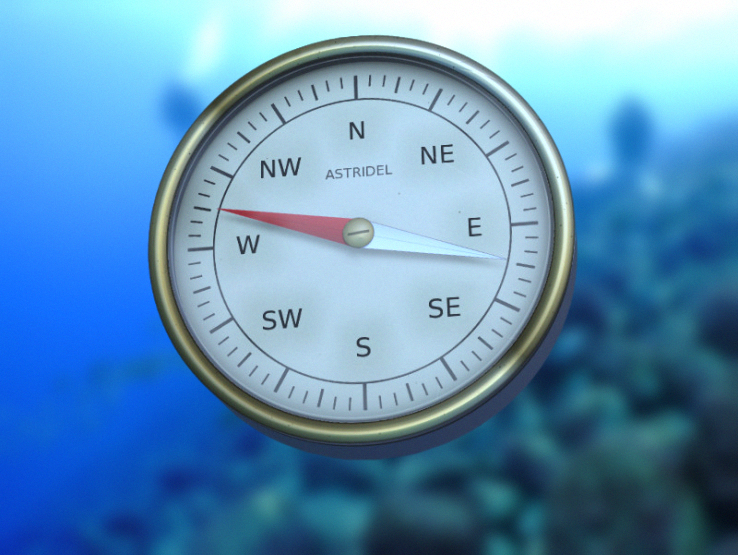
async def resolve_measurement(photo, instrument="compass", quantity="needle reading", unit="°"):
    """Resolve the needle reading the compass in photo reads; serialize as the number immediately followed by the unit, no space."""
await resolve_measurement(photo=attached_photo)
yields 285°
